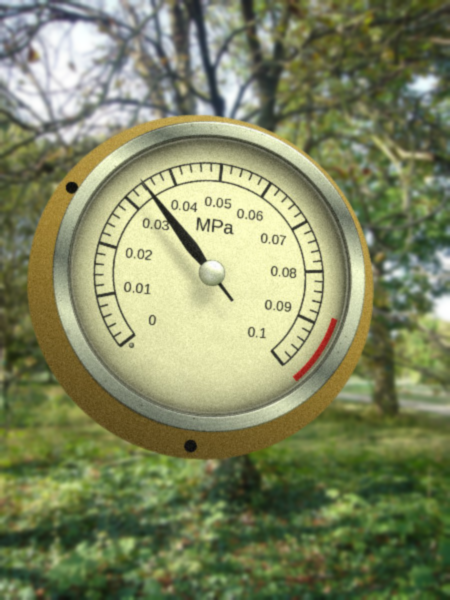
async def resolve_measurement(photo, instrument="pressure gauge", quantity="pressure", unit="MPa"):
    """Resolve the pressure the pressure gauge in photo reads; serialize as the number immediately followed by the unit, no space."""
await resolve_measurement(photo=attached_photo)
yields 0.034MPa
